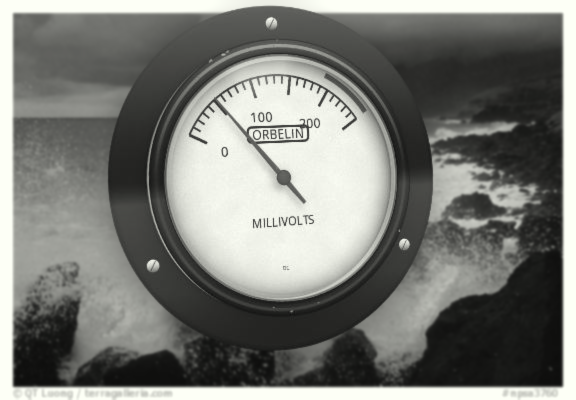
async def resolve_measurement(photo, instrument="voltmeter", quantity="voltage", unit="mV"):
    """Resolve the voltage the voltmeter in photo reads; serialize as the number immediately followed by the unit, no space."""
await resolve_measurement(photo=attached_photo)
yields 50mV
